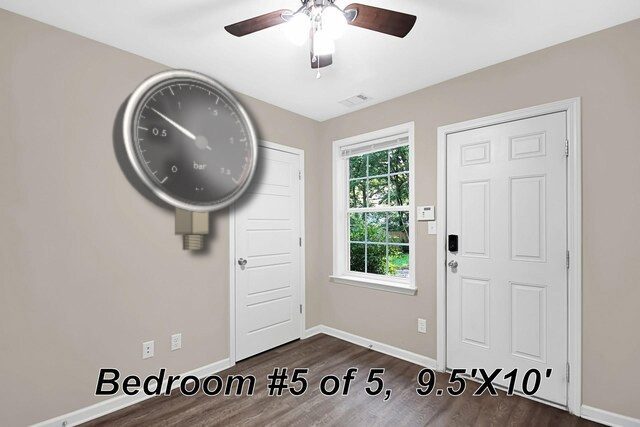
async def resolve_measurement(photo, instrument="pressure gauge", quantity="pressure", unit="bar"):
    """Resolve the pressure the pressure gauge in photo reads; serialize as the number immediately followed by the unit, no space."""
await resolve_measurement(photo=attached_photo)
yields 0.7bar
